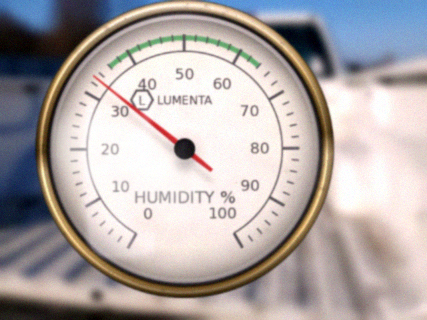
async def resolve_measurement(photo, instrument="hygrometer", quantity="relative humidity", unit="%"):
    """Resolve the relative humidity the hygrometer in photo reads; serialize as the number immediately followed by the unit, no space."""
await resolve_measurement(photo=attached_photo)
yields 33%
